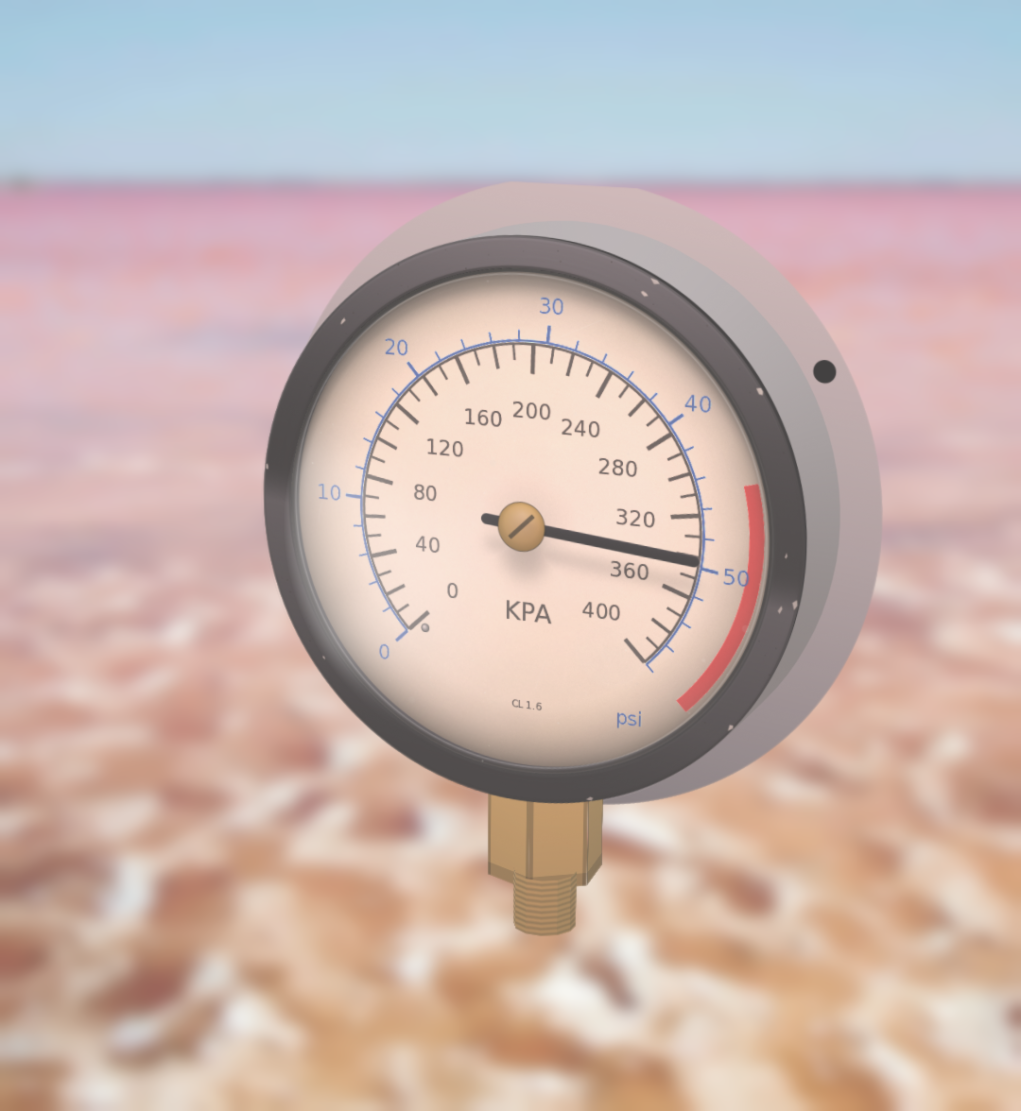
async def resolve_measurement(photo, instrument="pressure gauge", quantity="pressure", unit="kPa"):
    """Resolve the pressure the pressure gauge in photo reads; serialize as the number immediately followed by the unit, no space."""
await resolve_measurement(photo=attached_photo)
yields 340kPa
